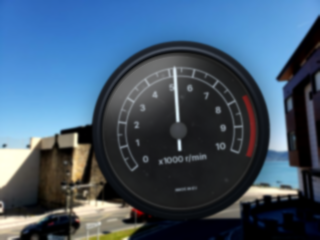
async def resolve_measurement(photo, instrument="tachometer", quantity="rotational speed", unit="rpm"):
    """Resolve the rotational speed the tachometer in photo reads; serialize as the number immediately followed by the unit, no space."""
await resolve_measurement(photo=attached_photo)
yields 5250rpm
